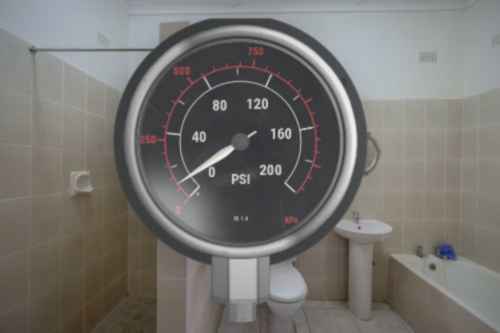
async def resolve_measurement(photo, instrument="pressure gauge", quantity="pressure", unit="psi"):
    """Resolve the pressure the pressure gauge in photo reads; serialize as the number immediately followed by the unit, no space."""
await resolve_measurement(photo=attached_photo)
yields 10psi
